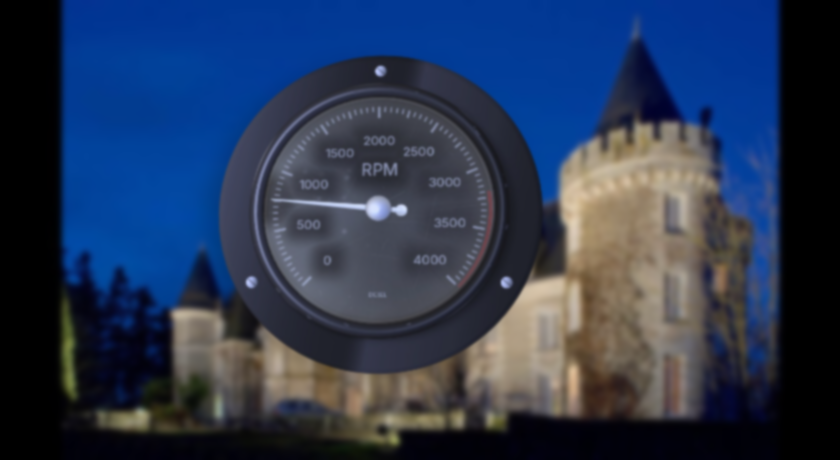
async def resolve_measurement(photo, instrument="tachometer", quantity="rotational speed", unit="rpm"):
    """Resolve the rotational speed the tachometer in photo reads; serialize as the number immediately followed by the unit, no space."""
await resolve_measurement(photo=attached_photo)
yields 750rpm
